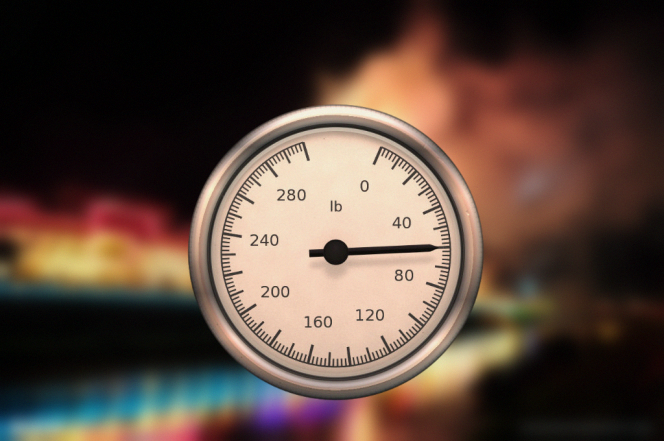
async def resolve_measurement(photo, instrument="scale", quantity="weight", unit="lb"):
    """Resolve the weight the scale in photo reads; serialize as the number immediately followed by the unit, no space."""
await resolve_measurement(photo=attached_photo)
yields 60lb
